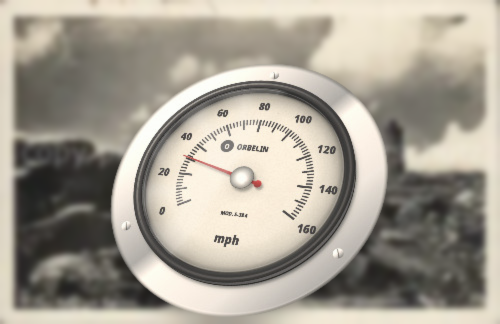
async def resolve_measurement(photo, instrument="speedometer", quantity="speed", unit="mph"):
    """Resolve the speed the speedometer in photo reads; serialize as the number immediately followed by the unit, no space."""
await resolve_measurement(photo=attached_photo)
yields 30mph
